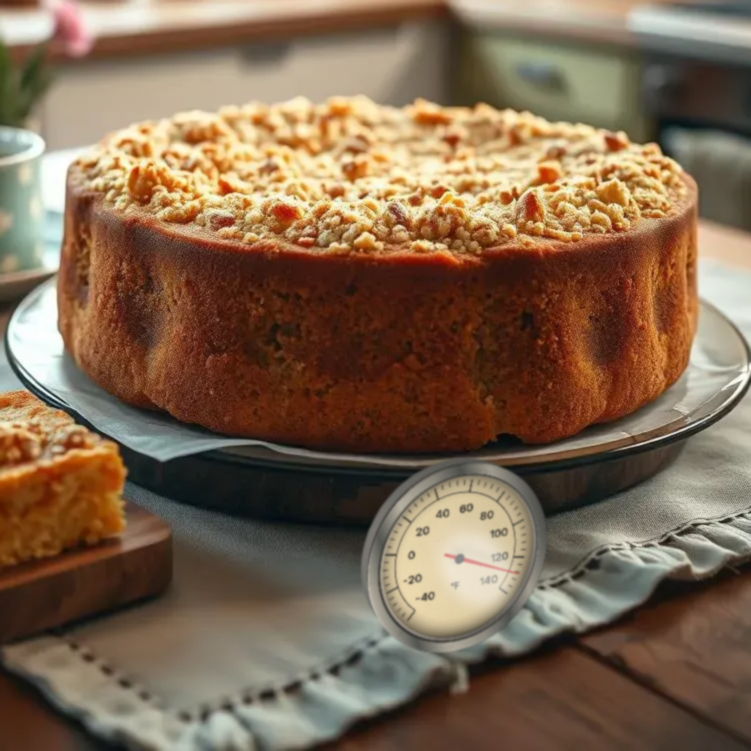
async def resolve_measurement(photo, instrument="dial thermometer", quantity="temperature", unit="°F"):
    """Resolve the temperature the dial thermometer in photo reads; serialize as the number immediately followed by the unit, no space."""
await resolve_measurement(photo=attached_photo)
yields 128°F
